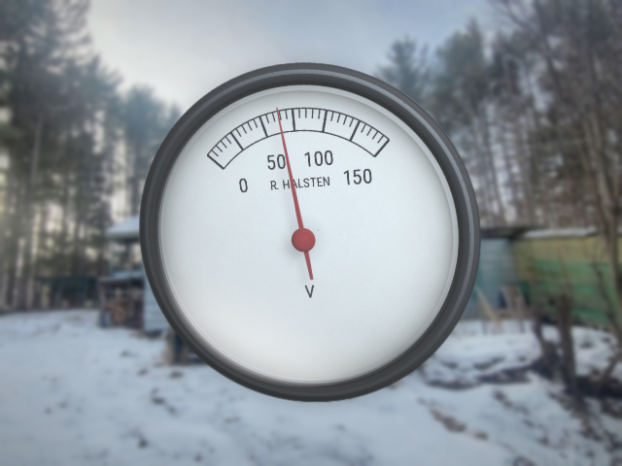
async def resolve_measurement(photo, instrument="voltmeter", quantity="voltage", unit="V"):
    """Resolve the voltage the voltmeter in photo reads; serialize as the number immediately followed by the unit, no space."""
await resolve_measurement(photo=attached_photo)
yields 65V
